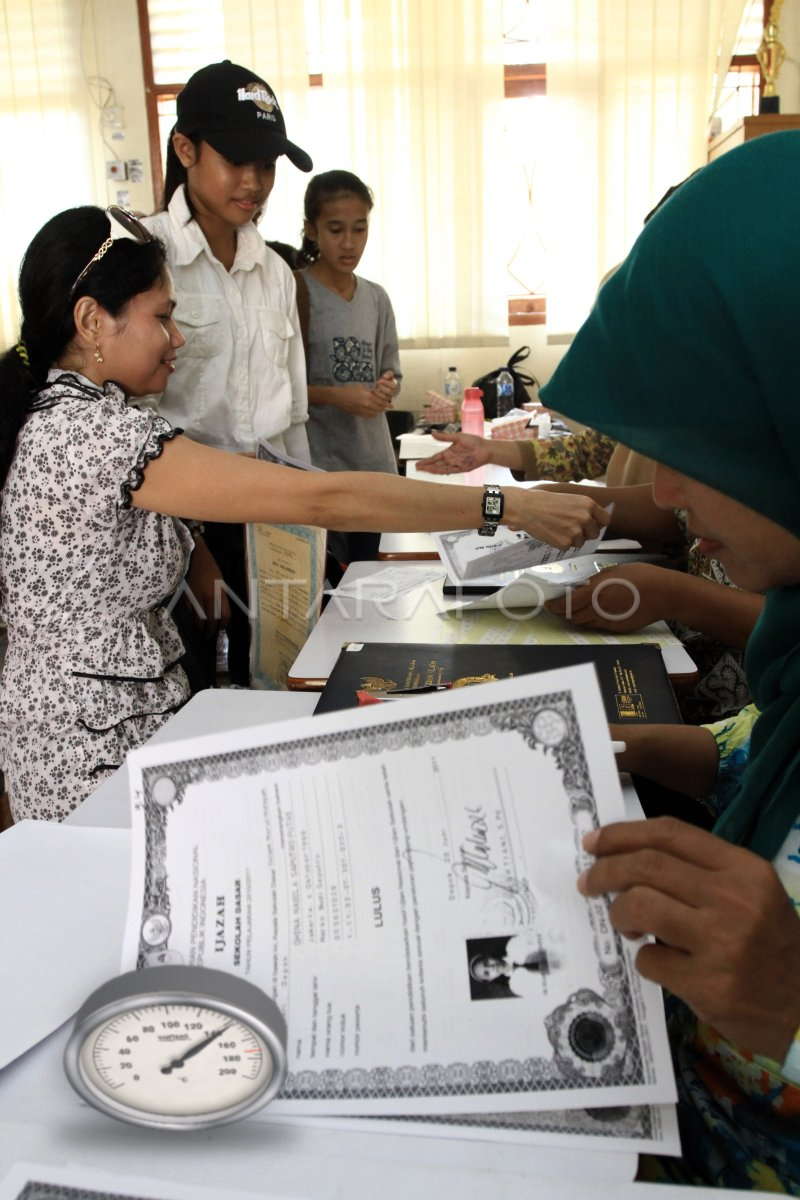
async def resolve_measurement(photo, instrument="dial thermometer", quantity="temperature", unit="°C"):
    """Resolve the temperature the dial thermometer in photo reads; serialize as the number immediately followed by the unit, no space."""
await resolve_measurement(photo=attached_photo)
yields 140°C
